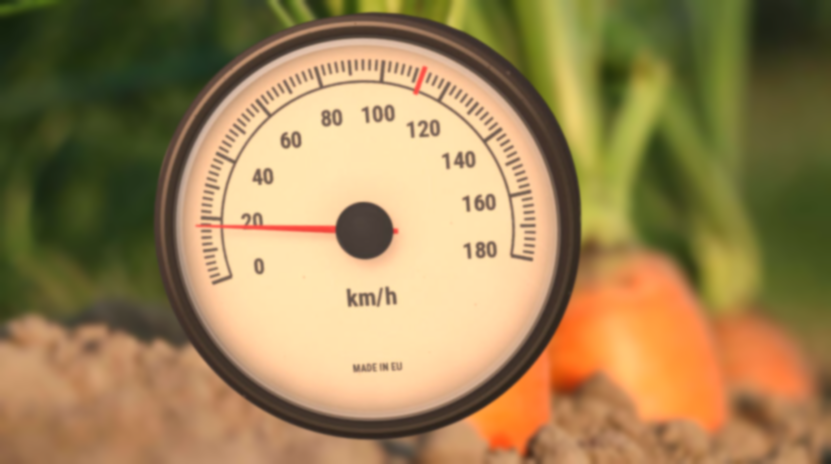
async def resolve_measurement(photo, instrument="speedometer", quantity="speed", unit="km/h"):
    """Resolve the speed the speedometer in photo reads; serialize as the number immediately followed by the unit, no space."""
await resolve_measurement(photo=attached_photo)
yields 18km/h
